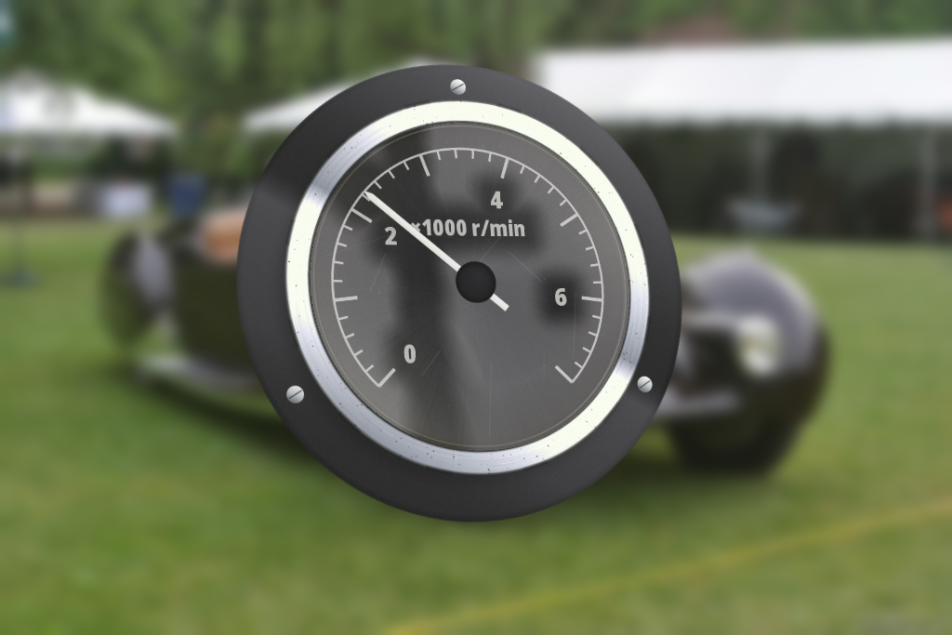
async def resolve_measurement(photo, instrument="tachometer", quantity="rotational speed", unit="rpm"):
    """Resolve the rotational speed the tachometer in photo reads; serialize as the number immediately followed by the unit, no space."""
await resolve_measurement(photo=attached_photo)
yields 2200rpm
